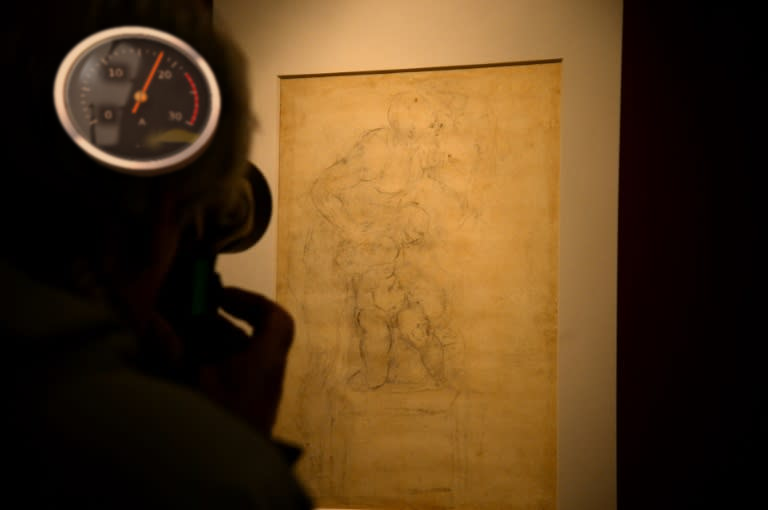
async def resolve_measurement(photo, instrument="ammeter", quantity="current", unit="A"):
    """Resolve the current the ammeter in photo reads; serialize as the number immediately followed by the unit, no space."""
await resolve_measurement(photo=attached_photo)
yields 18A
